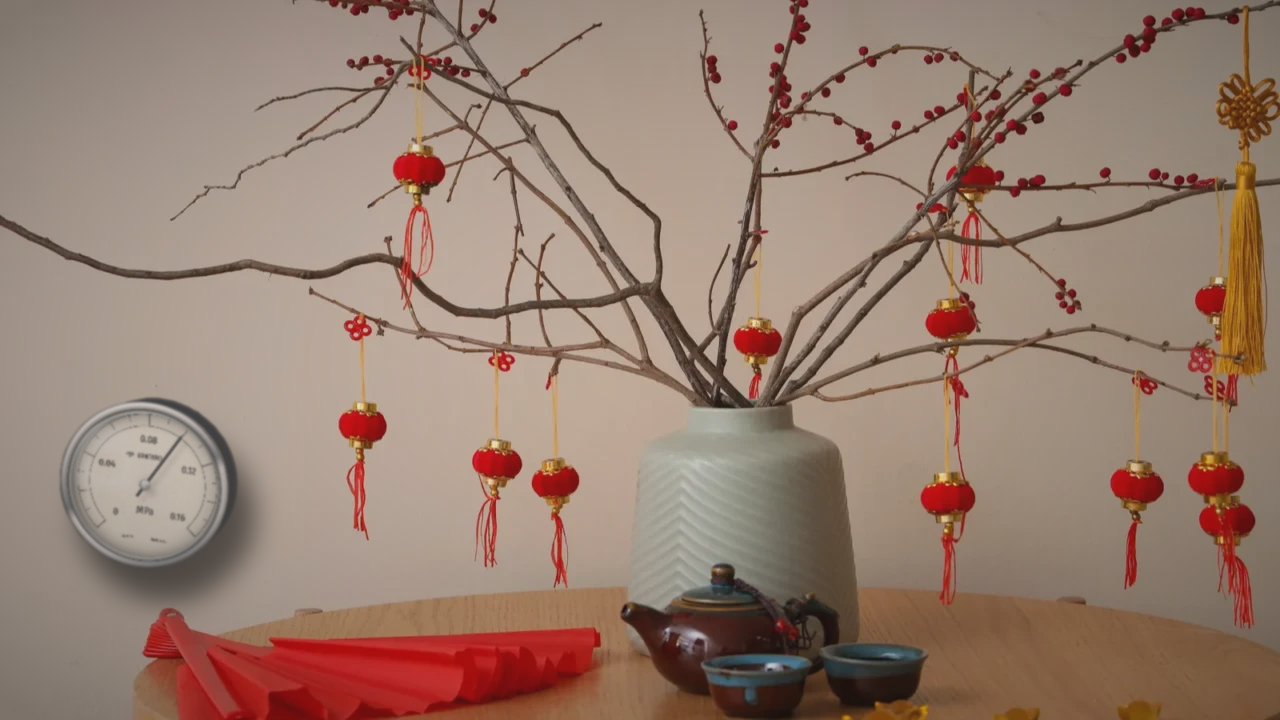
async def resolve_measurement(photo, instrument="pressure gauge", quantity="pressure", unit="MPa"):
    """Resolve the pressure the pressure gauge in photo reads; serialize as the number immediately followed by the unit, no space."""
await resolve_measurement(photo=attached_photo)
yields 0.1MPa
